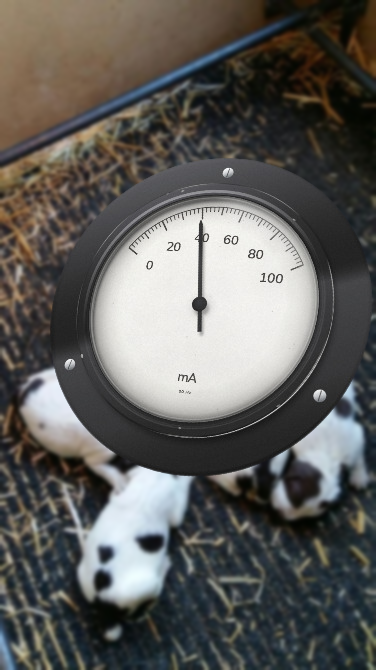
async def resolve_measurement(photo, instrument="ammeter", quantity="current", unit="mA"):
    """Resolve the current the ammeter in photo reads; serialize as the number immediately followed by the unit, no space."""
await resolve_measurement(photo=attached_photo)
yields 40mA
